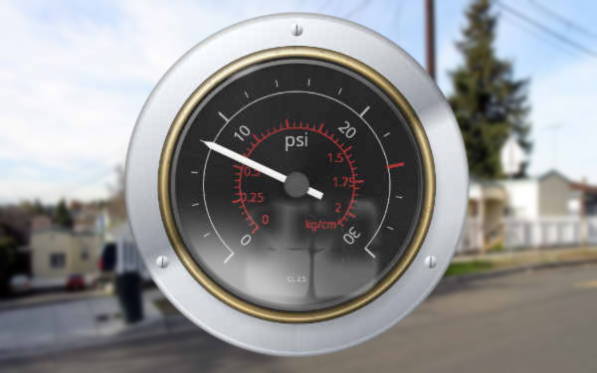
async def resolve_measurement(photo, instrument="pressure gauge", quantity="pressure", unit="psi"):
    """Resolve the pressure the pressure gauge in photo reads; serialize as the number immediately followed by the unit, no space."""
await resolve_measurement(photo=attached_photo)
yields 8psi
